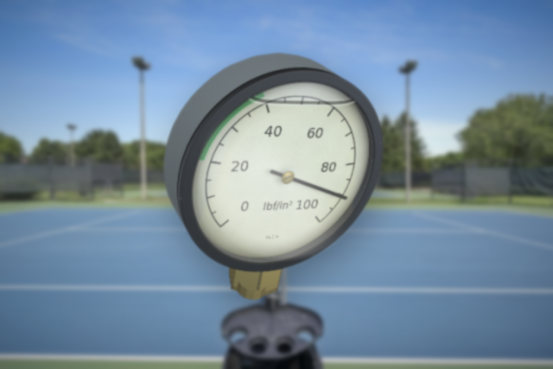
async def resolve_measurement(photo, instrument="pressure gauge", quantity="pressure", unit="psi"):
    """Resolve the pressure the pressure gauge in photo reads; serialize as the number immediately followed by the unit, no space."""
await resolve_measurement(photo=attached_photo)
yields 90psi
